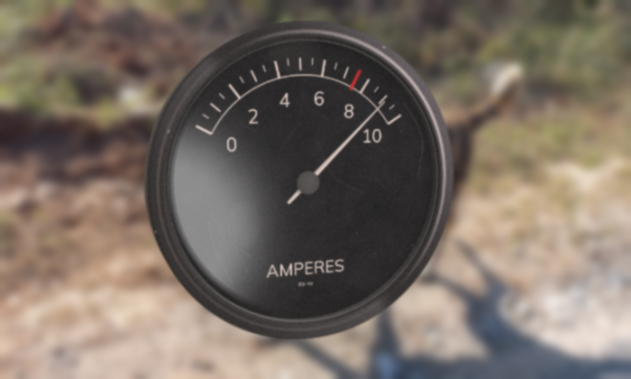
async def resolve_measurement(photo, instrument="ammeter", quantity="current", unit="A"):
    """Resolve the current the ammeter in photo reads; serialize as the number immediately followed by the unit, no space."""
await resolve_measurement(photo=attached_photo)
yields 9A
